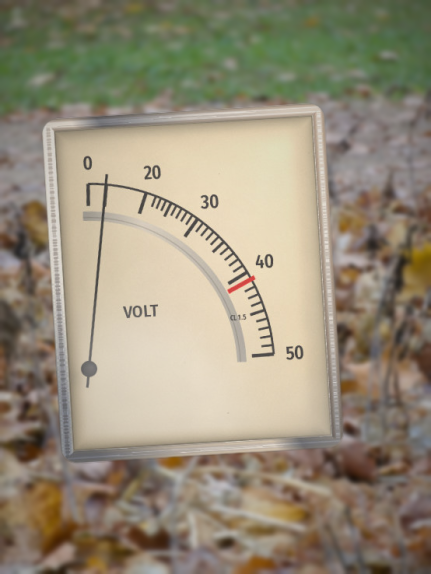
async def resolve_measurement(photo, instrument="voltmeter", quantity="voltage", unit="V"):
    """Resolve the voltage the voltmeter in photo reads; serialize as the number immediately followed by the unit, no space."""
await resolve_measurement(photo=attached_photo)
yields 10V
